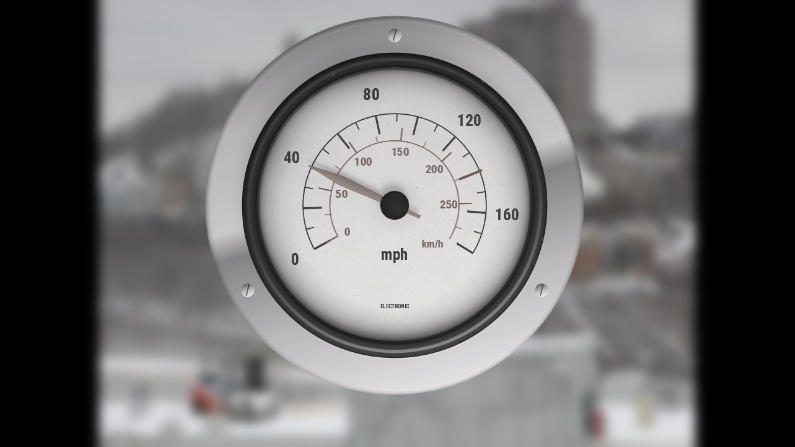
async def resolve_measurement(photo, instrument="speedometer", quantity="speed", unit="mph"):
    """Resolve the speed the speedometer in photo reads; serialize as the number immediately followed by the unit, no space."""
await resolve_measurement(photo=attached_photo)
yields 40mph
